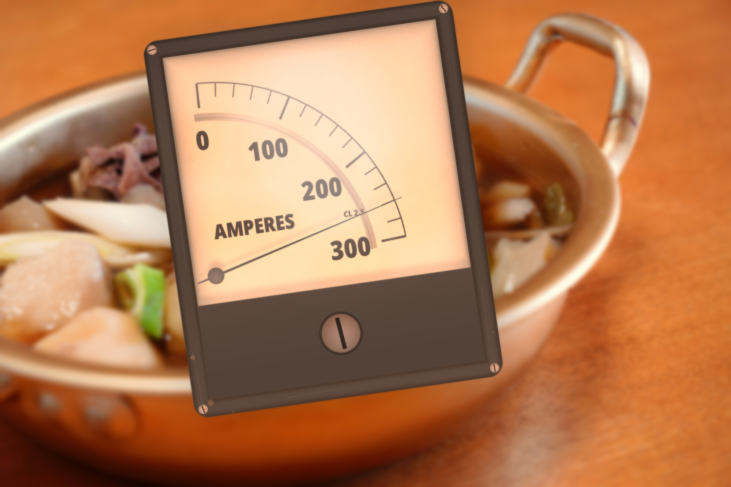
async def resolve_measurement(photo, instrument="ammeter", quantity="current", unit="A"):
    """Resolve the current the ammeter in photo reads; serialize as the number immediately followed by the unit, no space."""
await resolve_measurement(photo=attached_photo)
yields 260A
